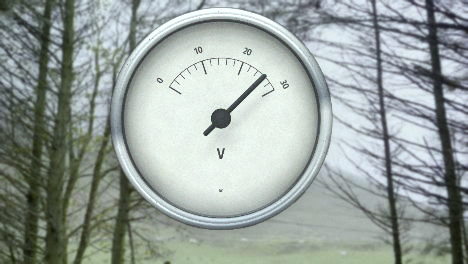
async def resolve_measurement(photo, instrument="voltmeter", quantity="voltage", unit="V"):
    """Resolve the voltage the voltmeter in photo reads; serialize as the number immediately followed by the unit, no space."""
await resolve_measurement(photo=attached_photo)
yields 26V
